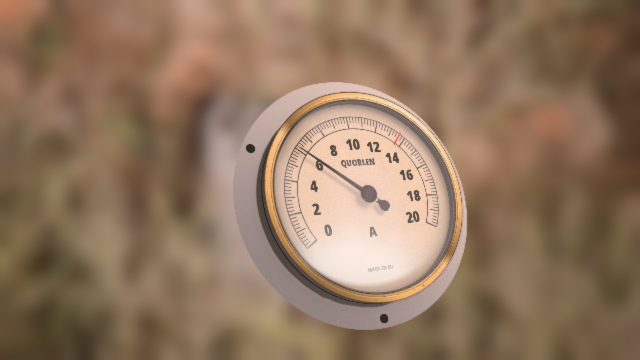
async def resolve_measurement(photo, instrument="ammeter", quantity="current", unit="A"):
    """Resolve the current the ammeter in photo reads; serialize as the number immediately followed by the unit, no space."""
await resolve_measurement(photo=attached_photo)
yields 6A
